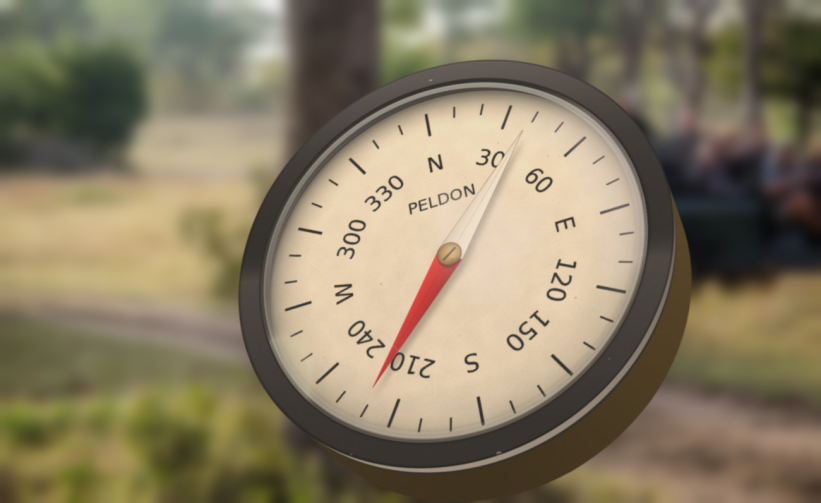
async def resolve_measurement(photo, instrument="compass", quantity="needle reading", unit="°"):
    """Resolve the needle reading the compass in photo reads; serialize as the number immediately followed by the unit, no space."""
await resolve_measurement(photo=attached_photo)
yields 220°
